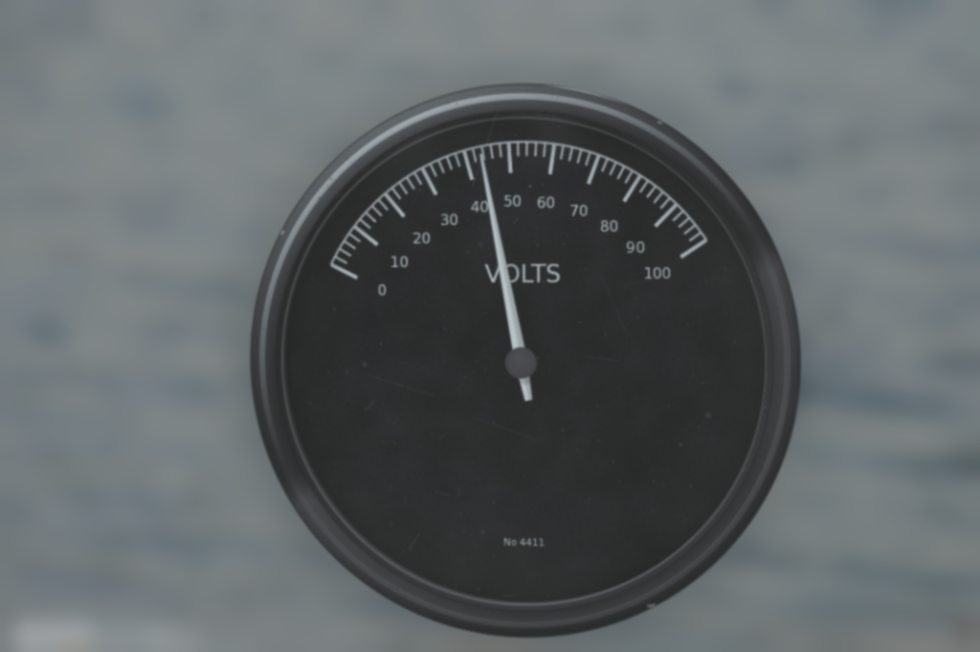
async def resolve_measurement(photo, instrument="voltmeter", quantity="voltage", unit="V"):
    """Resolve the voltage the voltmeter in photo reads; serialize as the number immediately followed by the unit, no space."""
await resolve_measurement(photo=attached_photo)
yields 44V
